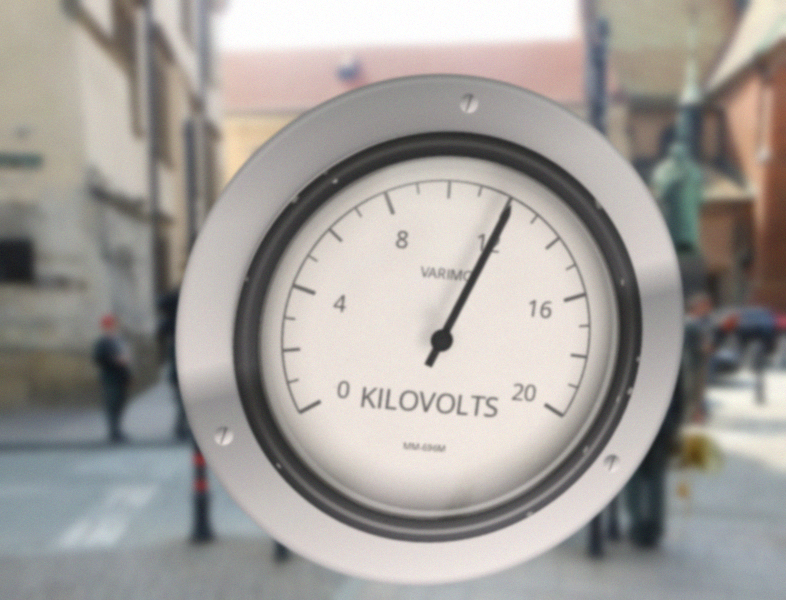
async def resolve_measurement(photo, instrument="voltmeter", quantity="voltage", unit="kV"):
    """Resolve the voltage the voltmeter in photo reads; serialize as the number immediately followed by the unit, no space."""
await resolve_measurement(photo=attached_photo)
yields 12kV
